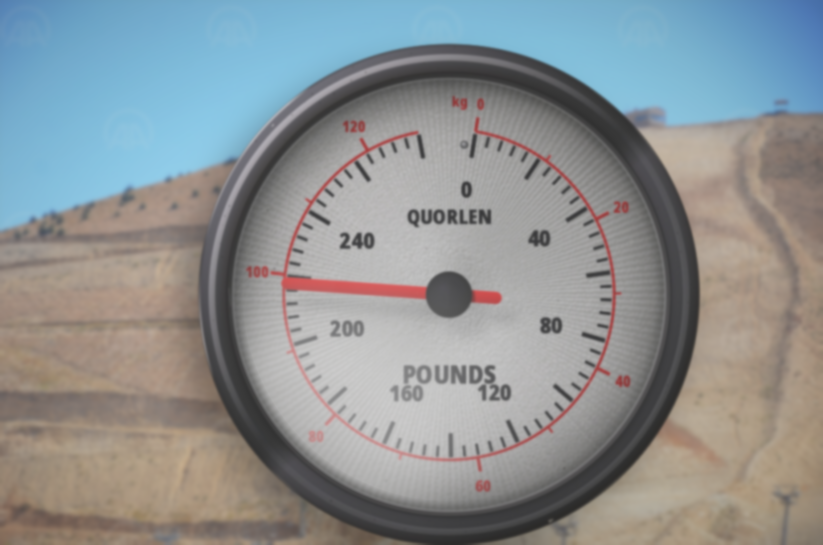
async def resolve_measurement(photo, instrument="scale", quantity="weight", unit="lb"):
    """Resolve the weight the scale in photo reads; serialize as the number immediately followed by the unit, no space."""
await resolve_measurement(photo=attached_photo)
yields 218lb
